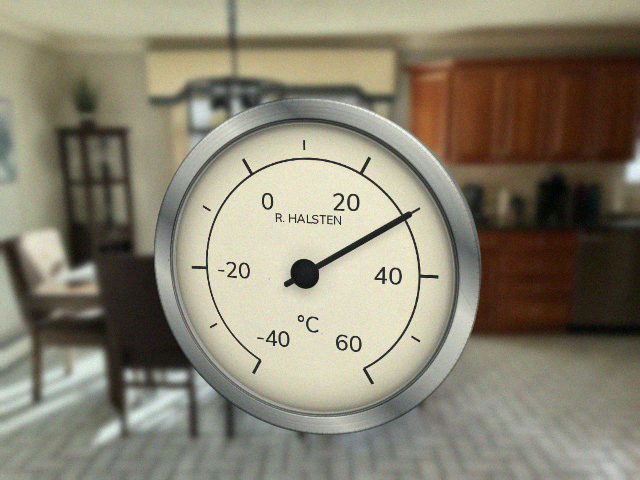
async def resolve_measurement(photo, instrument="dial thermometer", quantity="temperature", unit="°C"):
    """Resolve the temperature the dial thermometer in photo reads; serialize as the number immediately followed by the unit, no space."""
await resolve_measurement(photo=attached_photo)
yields 30°C
